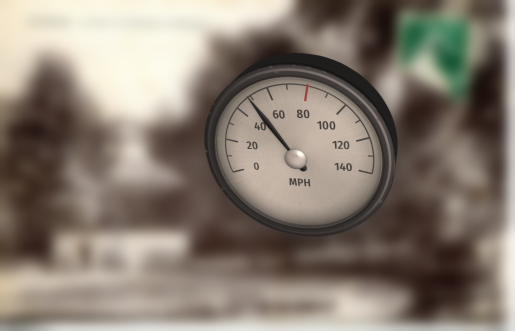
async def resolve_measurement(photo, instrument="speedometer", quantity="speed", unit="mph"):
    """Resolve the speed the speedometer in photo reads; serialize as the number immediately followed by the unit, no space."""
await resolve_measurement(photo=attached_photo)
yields 50mph
